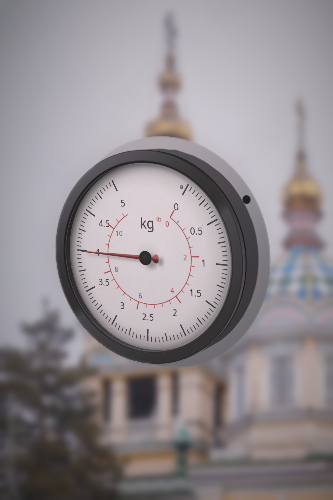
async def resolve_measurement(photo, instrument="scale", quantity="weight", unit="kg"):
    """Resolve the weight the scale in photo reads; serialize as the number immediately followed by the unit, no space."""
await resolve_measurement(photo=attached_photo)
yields 4kg
